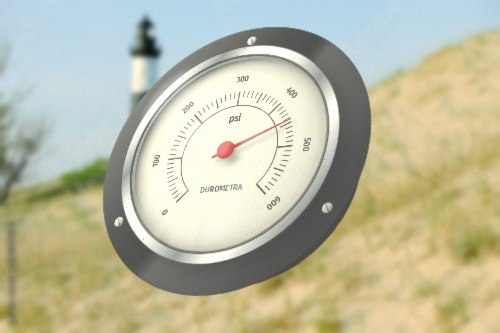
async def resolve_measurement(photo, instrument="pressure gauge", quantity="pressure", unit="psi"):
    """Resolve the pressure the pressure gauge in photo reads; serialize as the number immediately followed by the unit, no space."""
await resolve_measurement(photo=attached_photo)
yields 450psi
